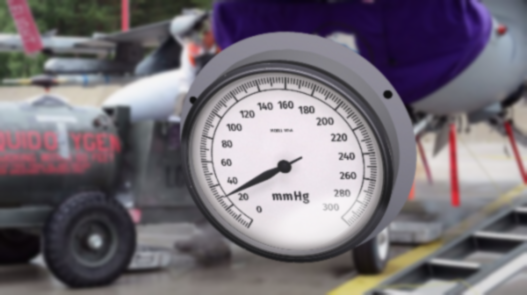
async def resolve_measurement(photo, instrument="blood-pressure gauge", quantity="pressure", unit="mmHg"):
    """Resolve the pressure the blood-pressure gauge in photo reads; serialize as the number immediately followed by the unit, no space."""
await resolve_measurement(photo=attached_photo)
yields 30mmHg
